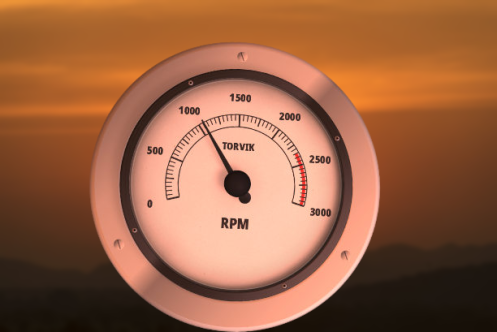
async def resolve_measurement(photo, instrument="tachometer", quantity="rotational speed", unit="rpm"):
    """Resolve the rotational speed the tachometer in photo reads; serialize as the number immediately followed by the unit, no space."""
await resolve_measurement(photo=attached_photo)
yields 1050rpm
